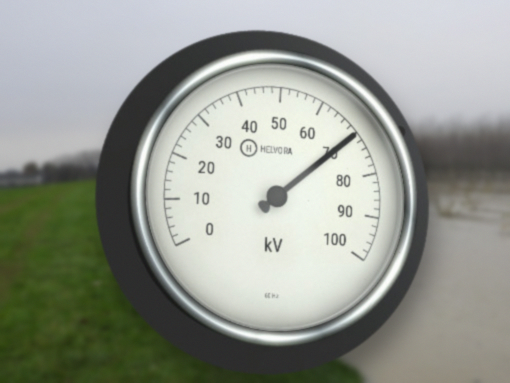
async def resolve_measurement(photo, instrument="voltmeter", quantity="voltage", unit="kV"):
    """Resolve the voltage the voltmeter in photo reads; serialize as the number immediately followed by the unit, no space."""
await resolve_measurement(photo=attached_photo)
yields 70kV
